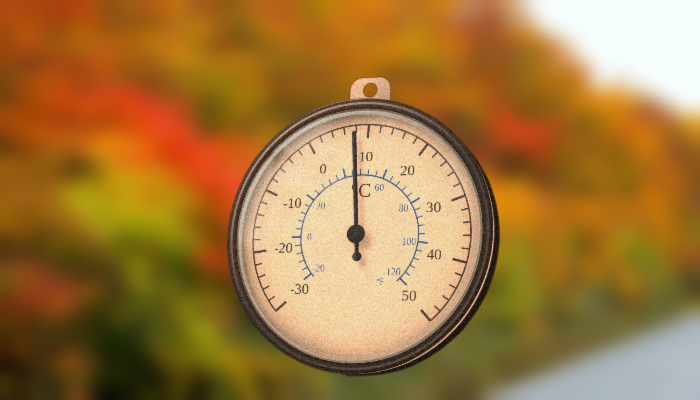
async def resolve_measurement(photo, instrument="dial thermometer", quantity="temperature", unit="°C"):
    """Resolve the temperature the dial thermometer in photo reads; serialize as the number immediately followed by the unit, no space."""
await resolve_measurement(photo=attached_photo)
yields 8°C
